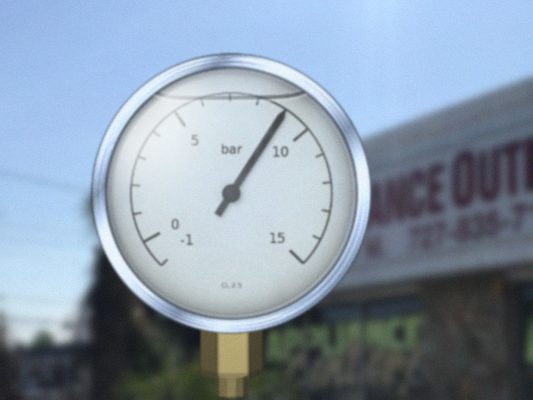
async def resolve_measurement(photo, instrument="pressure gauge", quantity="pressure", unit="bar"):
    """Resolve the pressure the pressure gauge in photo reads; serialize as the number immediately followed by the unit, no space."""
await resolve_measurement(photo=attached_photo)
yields 9bar
